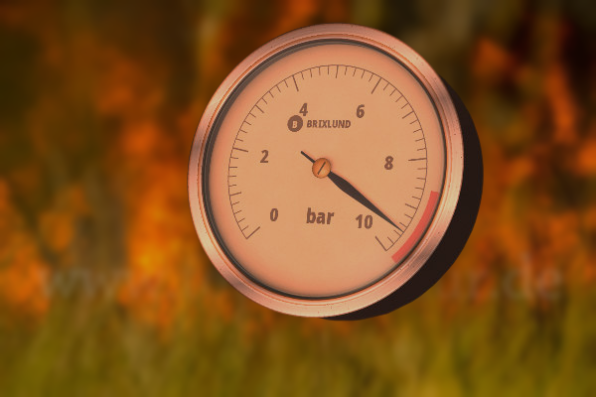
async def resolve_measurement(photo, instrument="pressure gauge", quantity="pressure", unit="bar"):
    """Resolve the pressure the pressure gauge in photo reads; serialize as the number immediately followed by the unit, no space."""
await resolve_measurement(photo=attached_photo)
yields 9.5bar
